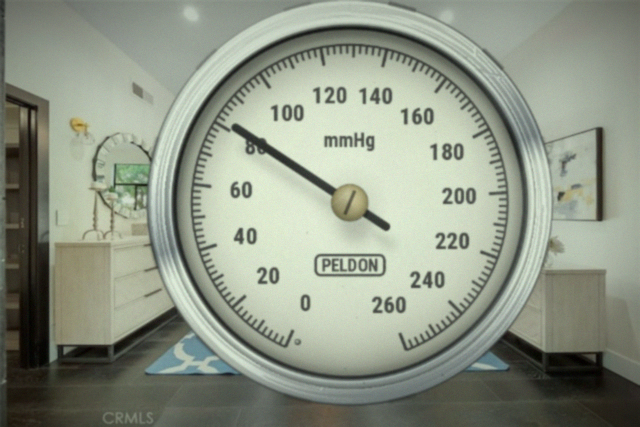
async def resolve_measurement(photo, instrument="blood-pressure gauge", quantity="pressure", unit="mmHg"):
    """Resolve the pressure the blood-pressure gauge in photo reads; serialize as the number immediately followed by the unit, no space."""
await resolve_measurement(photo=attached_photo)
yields 82mmHg
